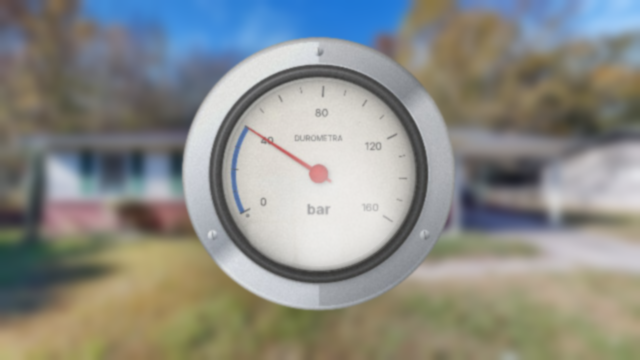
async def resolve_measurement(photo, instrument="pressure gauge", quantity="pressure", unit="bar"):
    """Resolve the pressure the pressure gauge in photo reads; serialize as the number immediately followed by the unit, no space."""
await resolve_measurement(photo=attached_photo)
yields 40bar
